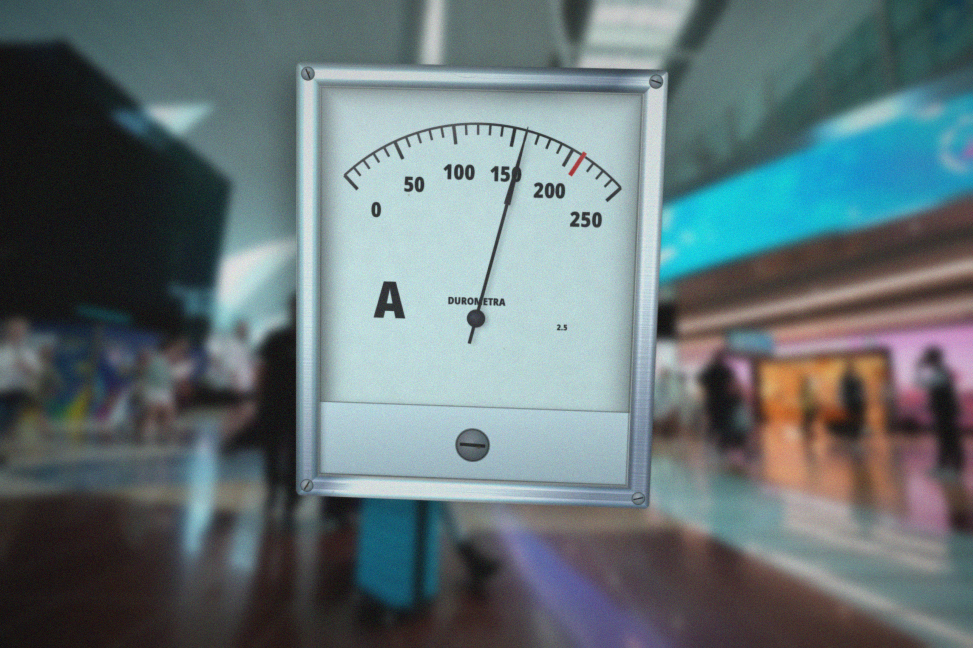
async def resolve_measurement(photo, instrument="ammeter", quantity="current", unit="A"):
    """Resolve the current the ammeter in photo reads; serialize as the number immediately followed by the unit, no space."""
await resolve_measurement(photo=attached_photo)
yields 160A
